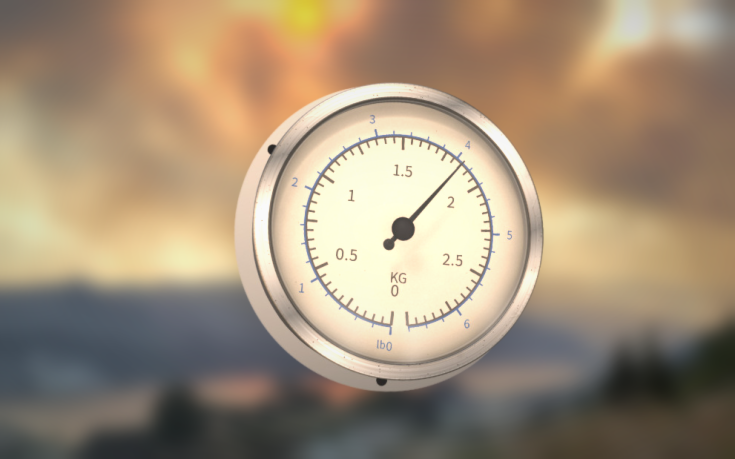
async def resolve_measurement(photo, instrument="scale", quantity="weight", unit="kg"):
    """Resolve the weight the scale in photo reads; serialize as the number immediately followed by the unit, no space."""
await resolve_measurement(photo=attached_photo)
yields 1.85kg
